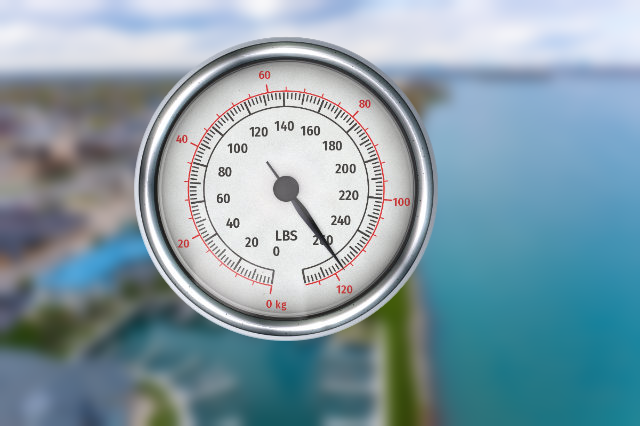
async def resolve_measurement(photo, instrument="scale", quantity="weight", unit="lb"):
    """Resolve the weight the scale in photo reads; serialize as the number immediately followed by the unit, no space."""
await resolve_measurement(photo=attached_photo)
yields 260lb
